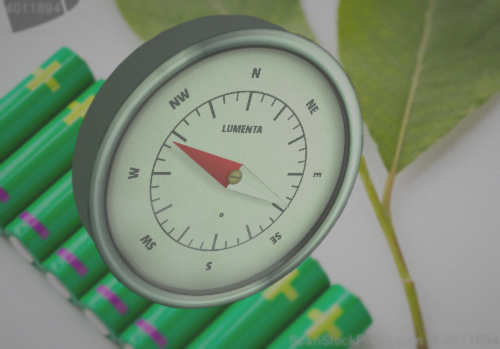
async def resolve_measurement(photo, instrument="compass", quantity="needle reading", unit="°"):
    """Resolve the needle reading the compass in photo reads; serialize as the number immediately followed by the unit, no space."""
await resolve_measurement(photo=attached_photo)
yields 295°
